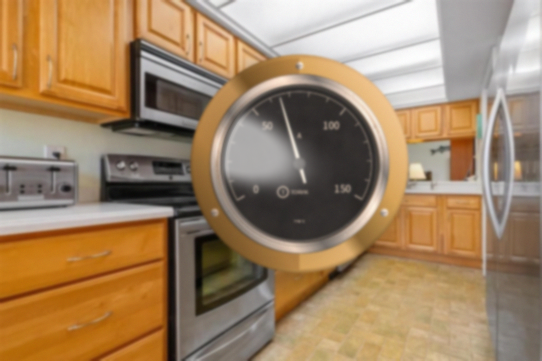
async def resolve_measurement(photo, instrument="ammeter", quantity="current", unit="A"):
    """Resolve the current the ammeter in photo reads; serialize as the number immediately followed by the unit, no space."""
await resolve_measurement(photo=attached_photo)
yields 65A
